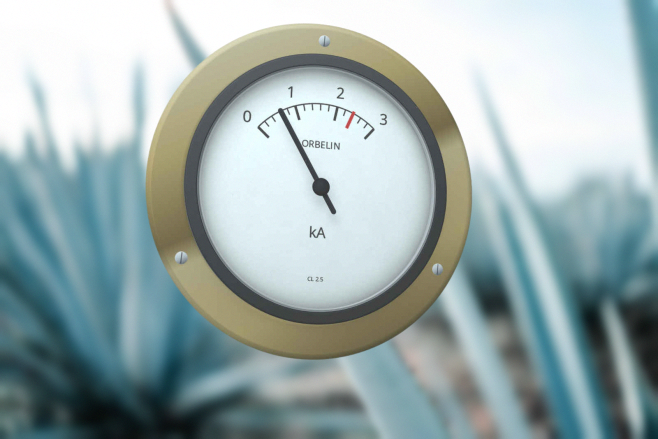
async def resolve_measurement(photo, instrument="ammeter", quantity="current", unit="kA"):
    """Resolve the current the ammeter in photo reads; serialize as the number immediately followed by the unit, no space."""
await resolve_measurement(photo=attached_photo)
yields 0.6kA
